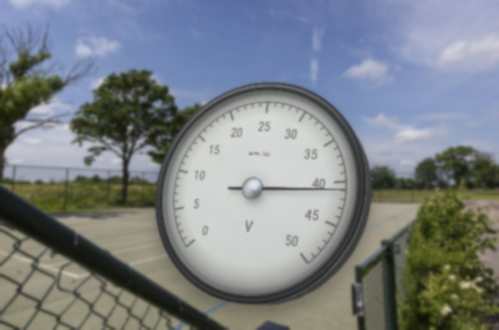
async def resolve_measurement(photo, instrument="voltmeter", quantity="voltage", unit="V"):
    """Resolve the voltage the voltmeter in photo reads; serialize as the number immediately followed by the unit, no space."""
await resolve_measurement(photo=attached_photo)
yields 41V
